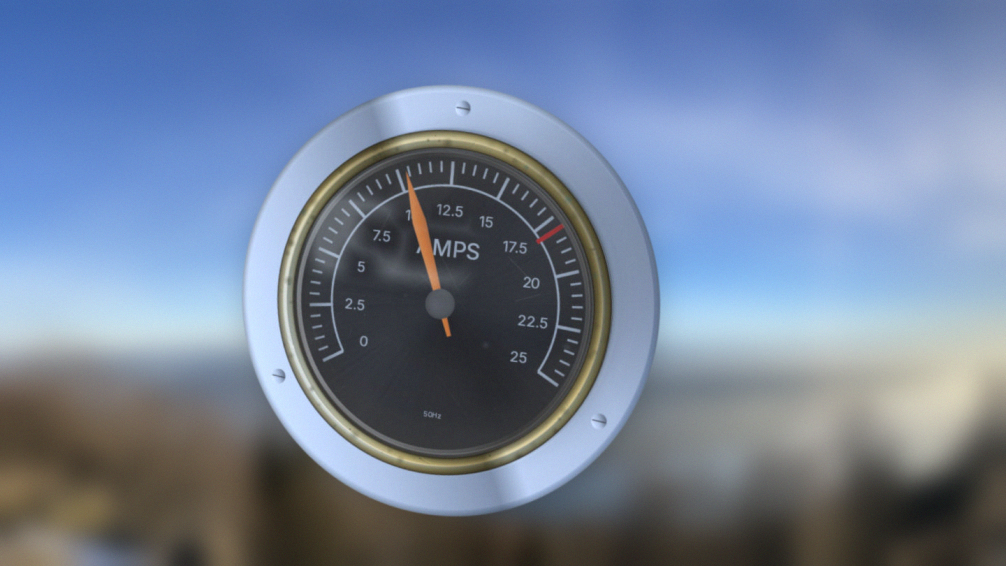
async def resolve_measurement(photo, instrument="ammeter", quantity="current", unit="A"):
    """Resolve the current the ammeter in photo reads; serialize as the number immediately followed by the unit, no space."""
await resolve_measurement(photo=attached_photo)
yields 10.5A
